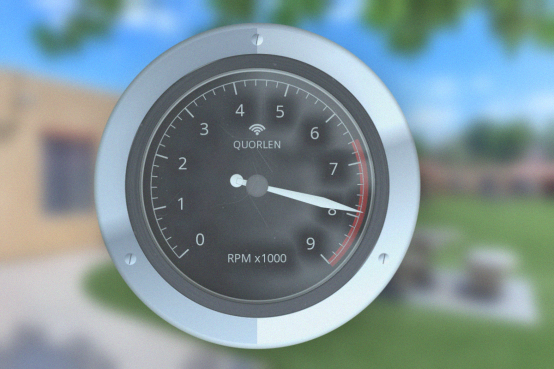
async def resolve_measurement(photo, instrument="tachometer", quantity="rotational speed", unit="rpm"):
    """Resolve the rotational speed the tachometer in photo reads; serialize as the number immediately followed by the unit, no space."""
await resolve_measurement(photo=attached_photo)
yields 7900rpm
